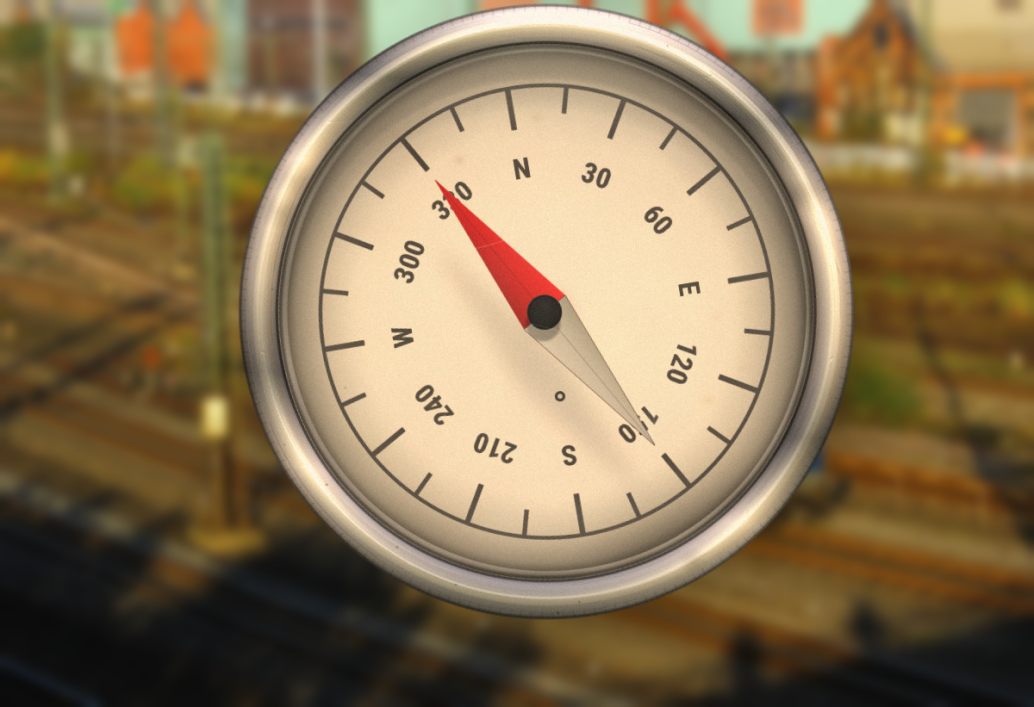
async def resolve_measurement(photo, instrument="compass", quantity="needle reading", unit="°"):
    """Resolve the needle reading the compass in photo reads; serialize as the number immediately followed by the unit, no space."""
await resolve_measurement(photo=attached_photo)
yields 330°
